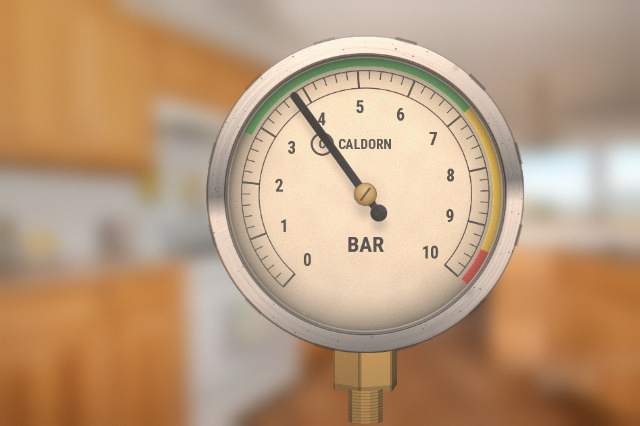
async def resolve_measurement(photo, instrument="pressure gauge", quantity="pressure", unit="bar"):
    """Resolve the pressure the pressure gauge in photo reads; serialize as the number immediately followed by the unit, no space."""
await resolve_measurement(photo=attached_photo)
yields 3.8bar
